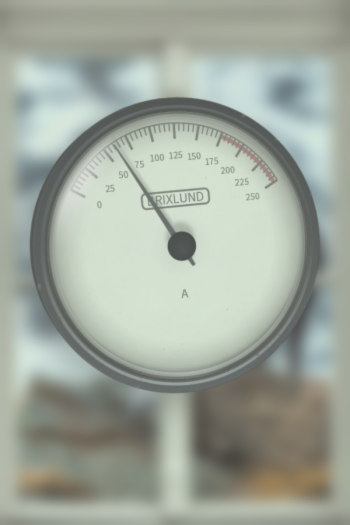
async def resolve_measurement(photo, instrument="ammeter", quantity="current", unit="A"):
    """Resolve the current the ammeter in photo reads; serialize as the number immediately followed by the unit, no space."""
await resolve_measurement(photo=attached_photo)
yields 60A
